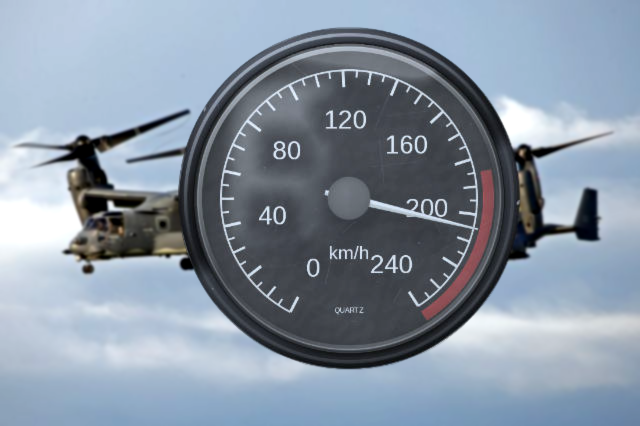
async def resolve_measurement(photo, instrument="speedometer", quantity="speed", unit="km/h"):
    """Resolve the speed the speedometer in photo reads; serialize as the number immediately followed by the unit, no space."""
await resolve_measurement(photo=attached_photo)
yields 205km/h
